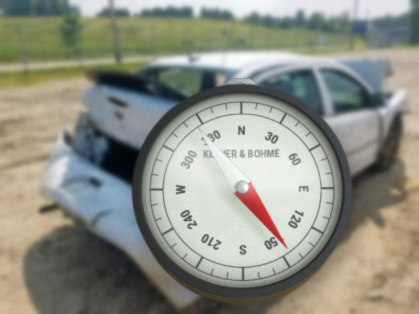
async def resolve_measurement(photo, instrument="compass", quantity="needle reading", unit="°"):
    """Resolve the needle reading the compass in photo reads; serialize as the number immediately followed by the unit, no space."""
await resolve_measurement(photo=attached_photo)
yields 145°
